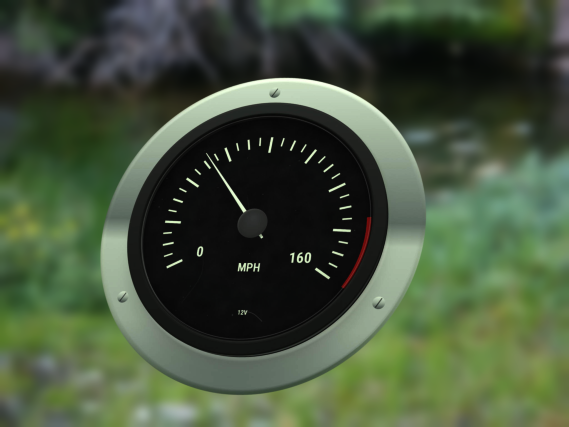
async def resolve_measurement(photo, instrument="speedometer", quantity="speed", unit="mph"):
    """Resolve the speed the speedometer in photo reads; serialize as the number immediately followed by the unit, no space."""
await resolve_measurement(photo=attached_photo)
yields 52.5mph
